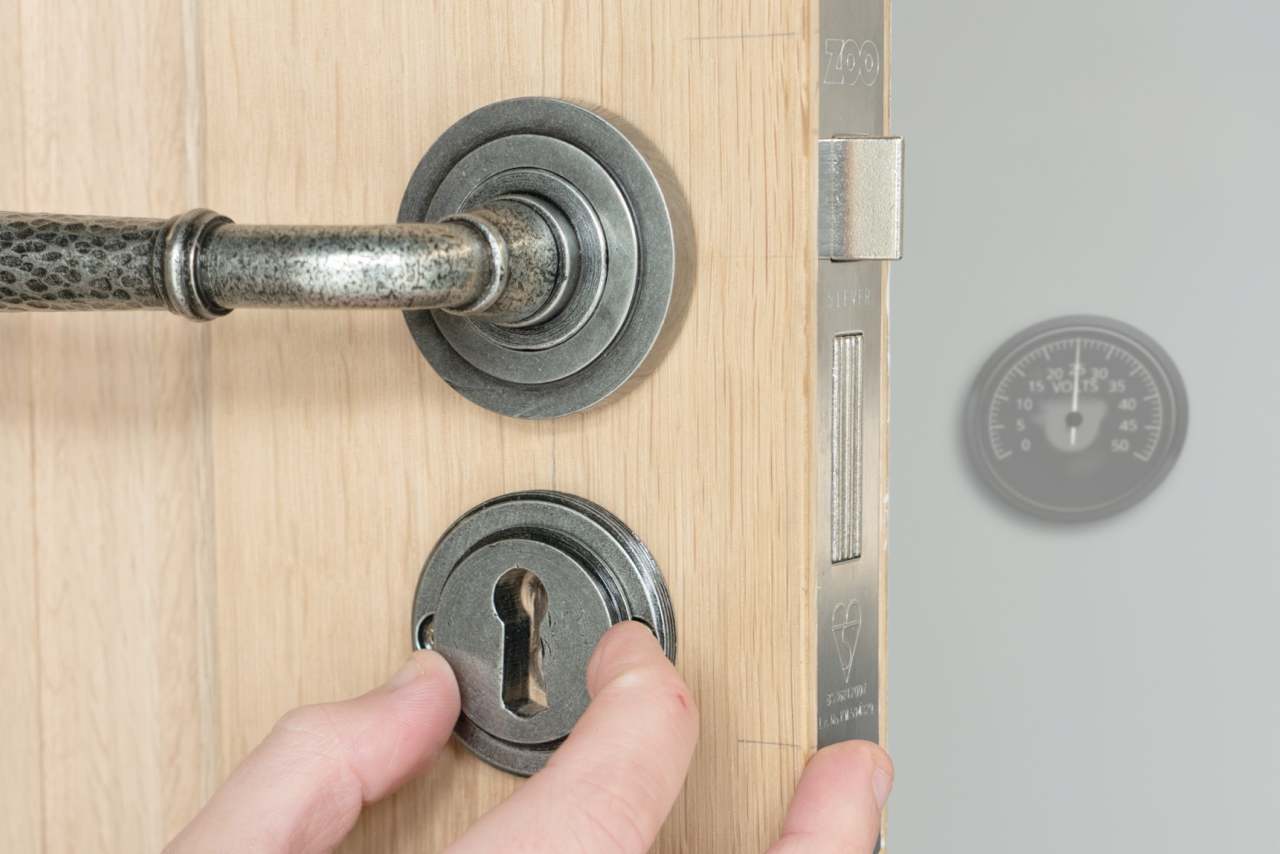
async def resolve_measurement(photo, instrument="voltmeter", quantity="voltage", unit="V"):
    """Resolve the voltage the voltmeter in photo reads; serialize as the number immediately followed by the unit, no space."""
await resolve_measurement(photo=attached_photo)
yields 25V
